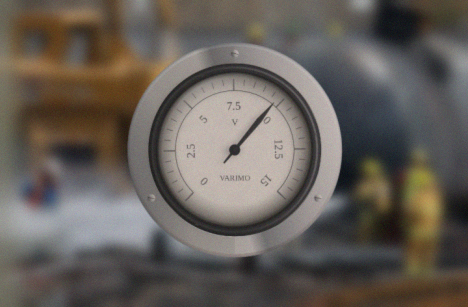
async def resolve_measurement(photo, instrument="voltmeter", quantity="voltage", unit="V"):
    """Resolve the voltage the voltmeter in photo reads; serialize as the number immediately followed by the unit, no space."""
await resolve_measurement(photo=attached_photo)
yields 9.75V
